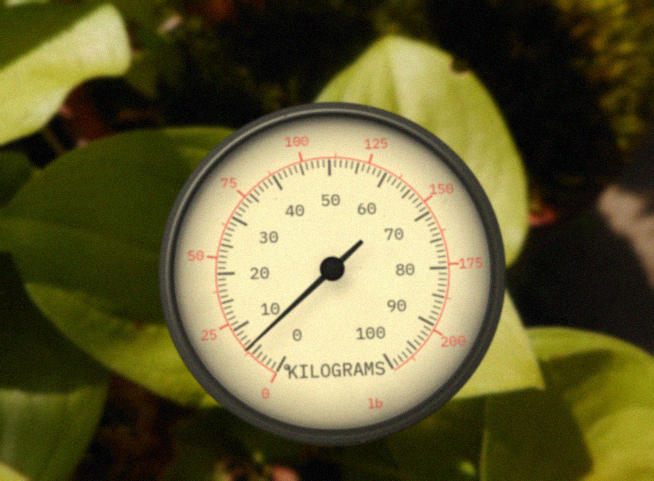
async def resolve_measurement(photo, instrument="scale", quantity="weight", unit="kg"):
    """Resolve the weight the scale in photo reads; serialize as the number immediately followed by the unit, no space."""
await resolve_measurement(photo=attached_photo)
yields 6kg
